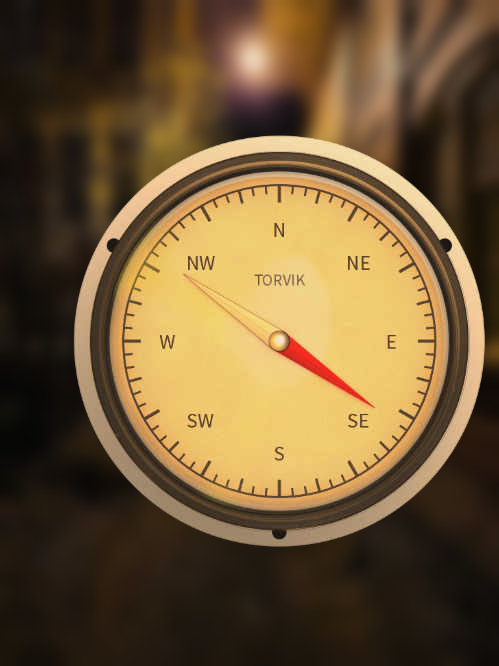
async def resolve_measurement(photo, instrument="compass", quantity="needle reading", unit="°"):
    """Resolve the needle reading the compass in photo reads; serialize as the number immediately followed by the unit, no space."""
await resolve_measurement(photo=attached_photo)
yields 125°
